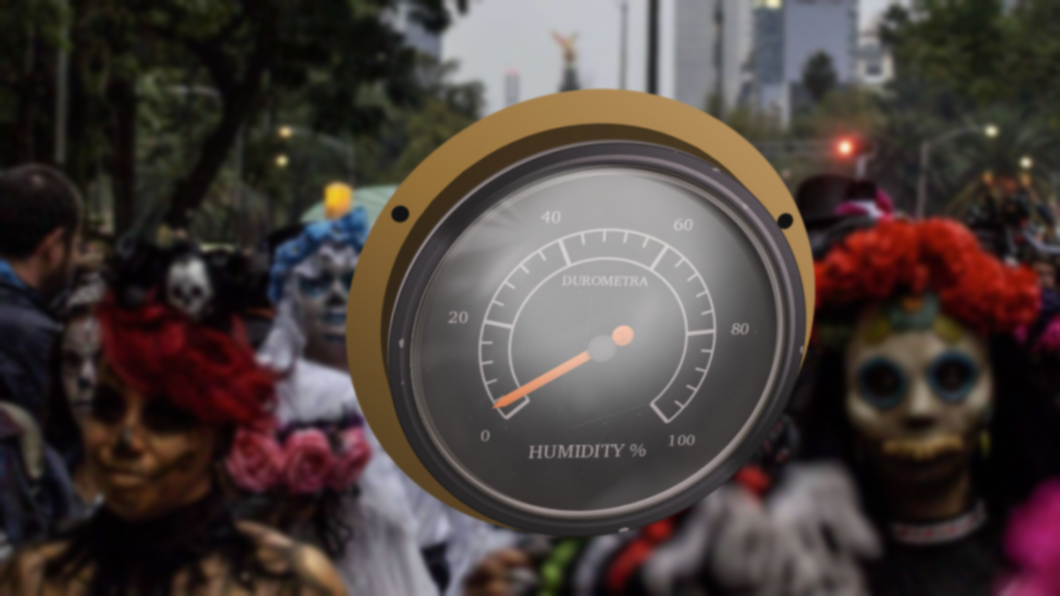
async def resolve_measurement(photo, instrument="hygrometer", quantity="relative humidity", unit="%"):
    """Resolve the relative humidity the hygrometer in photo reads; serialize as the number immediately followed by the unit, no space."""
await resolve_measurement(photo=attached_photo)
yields 4%
